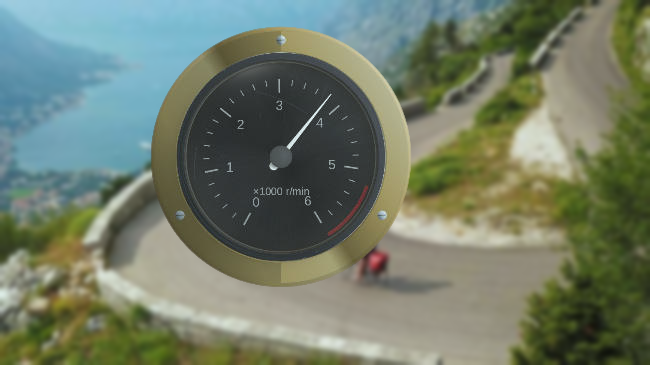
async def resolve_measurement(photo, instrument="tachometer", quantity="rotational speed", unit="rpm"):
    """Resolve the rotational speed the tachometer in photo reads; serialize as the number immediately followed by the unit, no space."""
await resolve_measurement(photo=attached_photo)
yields 3800rpm
